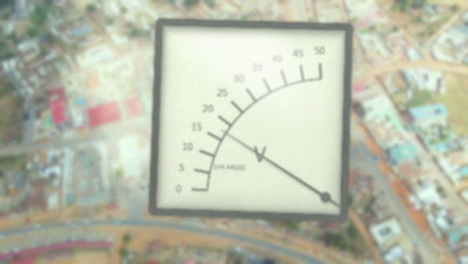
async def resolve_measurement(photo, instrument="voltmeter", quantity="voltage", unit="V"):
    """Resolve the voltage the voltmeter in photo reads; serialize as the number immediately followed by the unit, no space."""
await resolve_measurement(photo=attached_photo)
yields 17.5V
